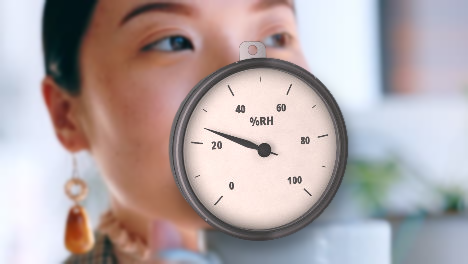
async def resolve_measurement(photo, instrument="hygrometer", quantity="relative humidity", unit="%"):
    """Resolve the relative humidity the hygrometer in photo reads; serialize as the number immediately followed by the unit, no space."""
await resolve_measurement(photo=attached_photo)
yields 25%
